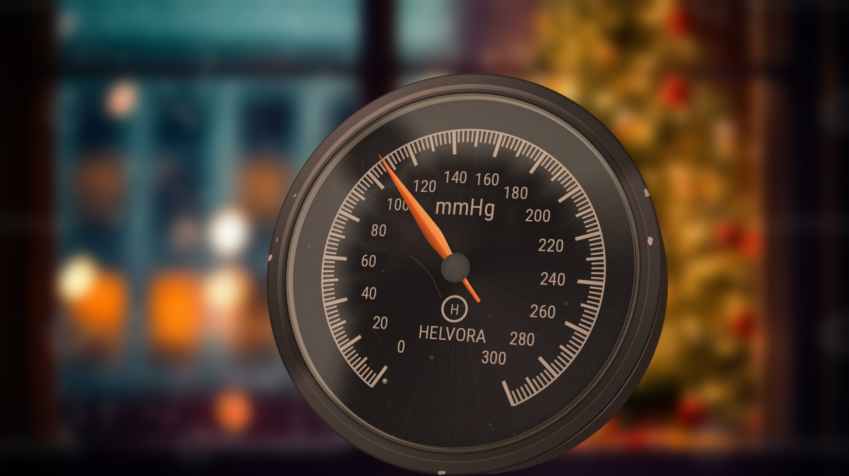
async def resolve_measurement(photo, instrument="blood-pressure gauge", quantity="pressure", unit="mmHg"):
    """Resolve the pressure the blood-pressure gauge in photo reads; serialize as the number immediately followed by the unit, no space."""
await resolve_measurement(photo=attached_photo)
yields 108mmHg
